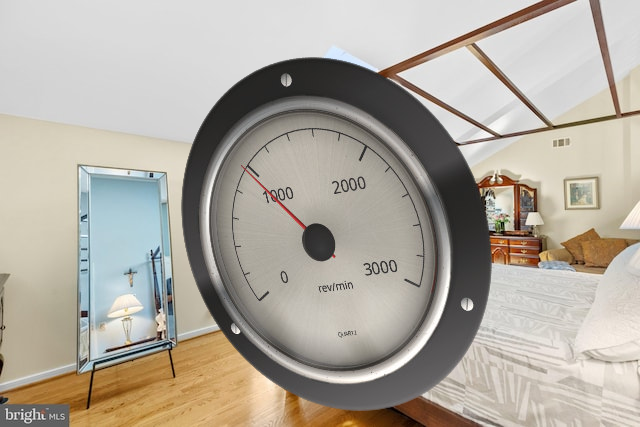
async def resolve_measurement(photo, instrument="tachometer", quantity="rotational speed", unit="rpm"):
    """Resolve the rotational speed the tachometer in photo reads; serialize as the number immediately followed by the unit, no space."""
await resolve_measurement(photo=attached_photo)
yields 1000rpm
